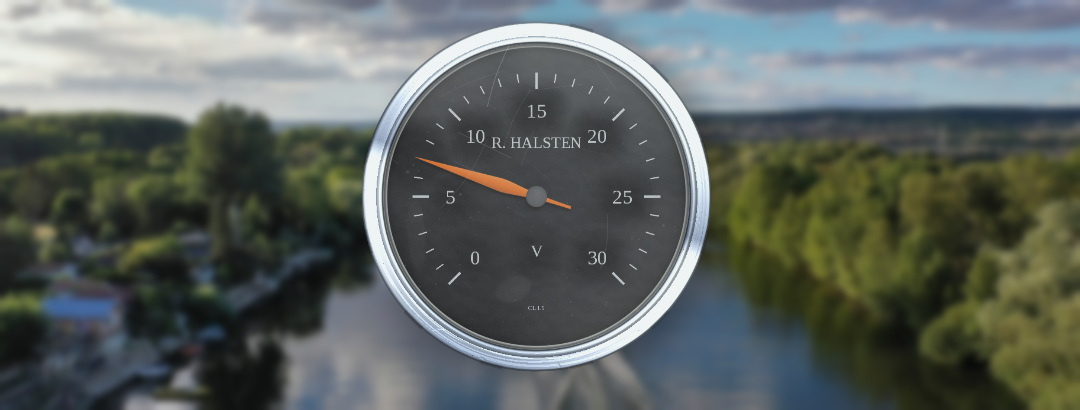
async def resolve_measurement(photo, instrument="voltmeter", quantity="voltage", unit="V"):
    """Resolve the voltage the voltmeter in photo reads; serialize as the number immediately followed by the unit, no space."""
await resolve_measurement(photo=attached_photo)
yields 7V
